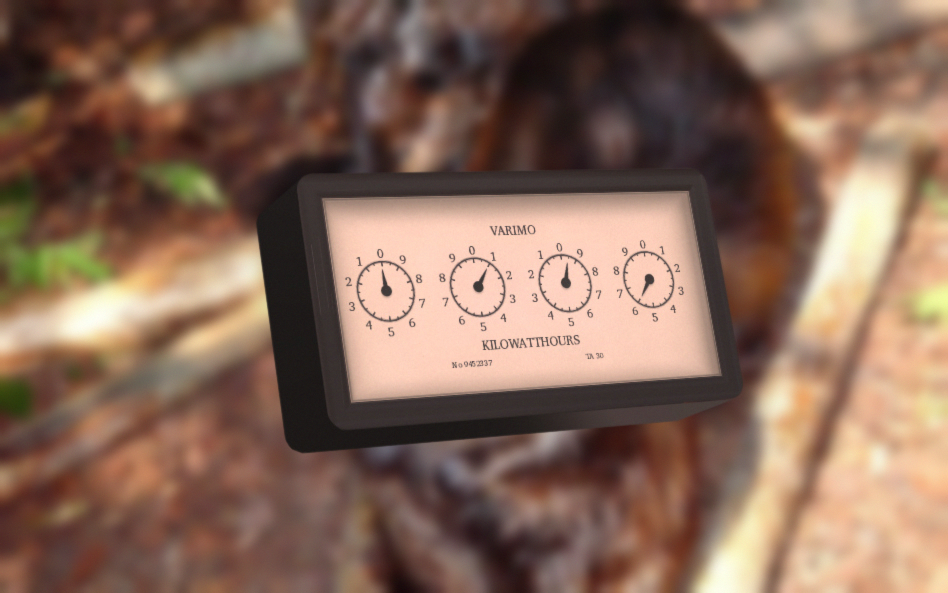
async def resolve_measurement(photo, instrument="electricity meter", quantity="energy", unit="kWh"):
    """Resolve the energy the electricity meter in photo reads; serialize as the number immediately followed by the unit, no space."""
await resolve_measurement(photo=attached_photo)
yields 96kWh
